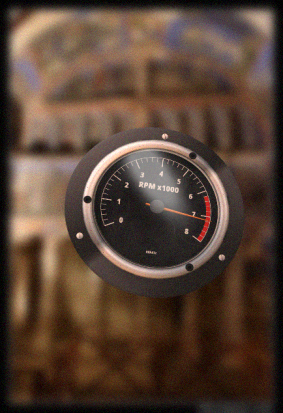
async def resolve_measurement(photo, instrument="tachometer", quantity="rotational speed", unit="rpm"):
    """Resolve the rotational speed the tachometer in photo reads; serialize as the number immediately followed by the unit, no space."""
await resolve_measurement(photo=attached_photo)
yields 7200rpm
